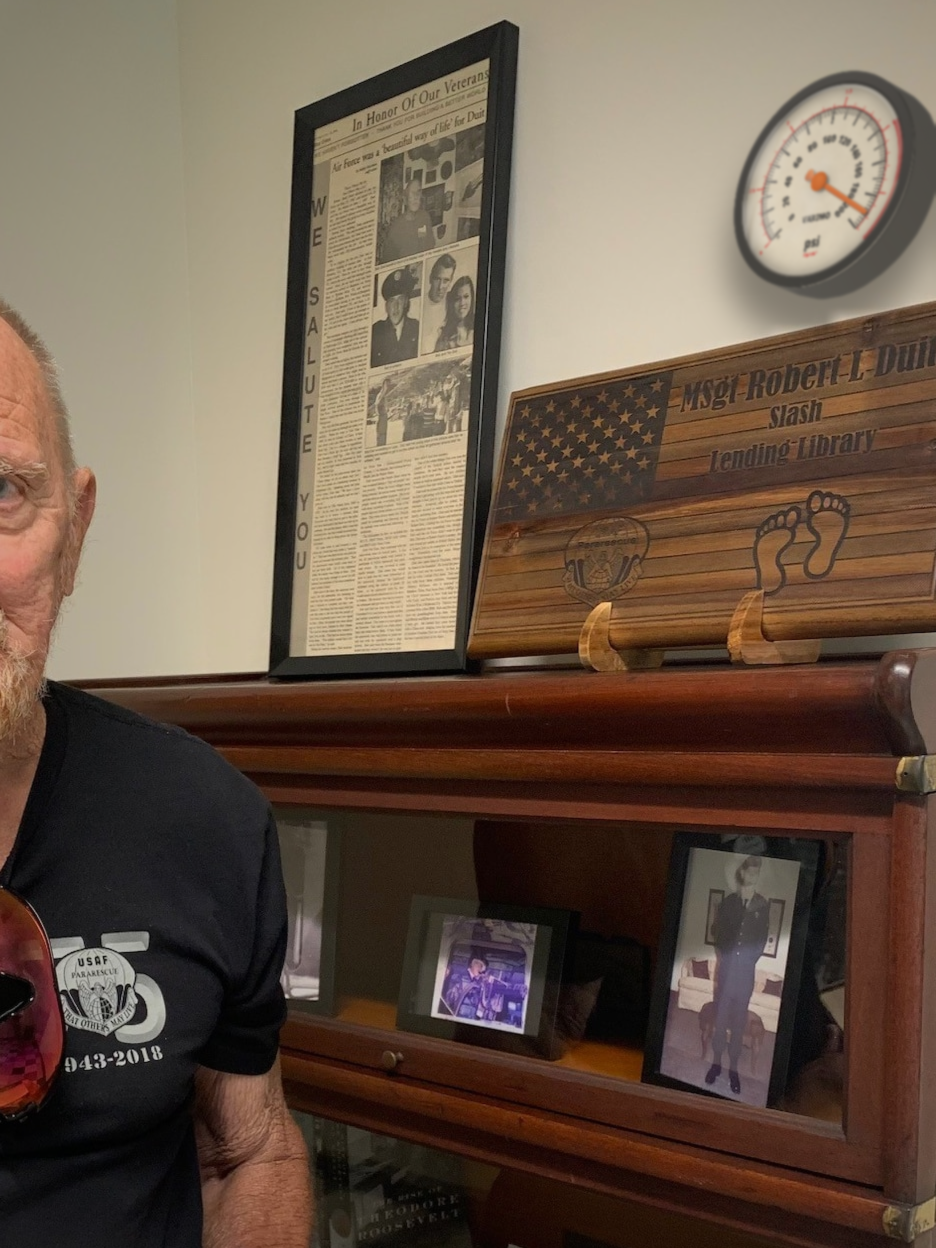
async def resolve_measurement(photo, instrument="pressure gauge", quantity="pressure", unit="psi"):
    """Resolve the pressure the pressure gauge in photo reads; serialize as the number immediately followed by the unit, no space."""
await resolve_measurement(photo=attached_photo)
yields 190psi
